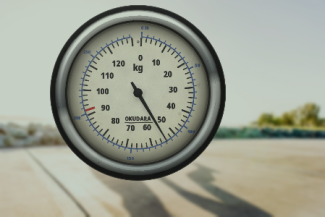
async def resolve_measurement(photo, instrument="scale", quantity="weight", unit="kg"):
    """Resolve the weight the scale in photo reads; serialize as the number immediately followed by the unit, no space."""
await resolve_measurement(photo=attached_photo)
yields 54kg
